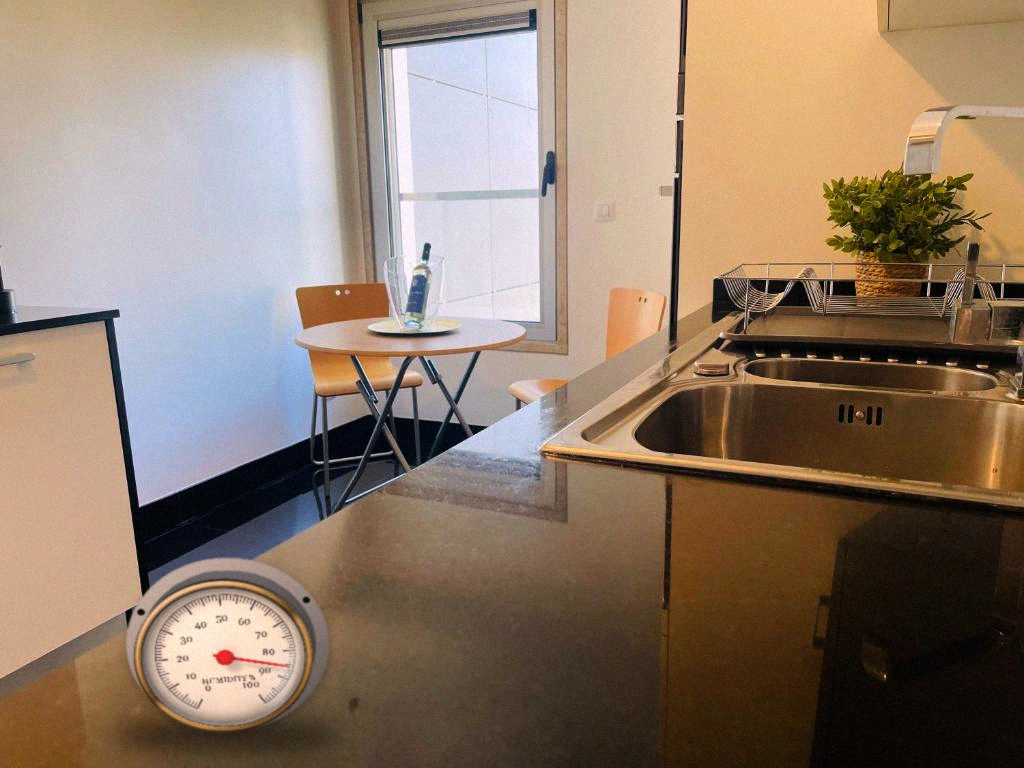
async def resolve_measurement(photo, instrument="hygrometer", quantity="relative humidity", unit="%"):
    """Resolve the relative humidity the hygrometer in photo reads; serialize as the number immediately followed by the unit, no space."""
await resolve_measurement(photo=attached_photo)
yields 85%
